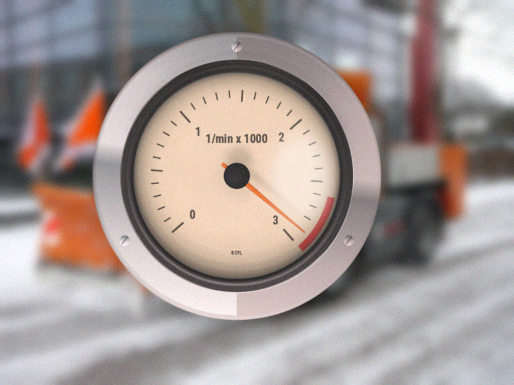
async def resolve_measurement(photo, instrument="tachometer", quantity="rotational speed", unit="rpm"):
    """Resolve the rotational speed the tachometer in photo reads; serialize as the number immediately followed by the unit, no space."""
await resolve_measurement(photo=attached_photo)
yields 2900rpm
